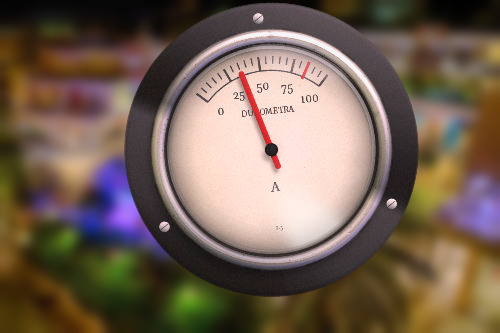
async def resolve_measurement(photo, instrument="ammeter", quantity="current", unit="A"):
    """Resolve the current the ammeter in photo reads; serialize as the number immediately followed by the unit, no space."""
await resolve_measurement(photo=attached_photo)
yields 35A
